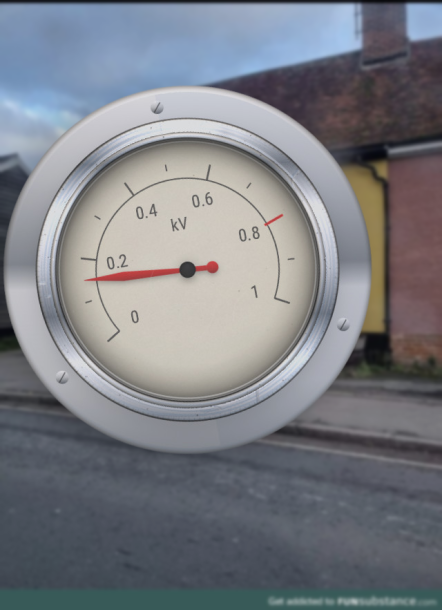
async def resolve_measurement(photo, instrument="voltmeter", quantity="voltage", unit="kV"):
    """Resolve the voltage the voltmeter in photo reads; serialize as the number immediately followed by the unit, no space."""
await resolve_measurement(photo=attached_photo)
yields 0.15kV
